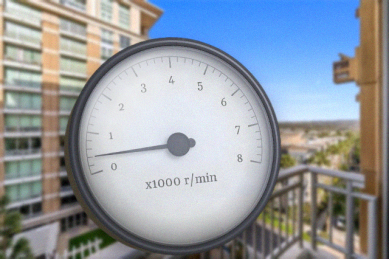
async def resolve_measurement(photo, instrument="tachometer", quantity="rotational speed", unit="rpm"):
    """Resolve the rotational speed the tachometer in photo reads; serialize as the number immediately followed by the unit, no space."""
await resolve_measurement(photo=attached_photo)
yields 400rpm
